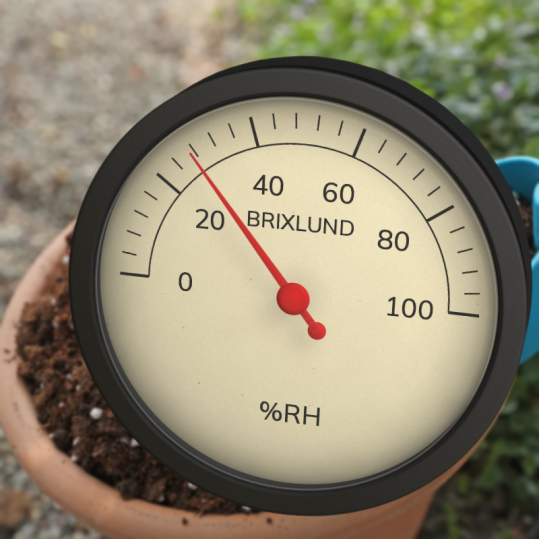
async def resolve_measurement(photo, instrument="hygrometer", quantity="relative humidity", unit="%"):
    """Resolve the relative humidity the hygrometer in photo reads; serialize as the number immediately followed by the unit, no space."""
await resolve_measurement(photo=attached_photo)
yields 28%
